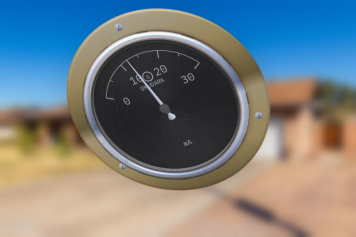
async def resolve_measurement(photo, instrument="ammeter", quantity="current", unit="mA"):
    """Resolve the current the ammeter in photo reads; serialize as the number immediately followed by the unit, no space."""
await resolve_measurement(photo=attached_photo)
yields 12.5mA
